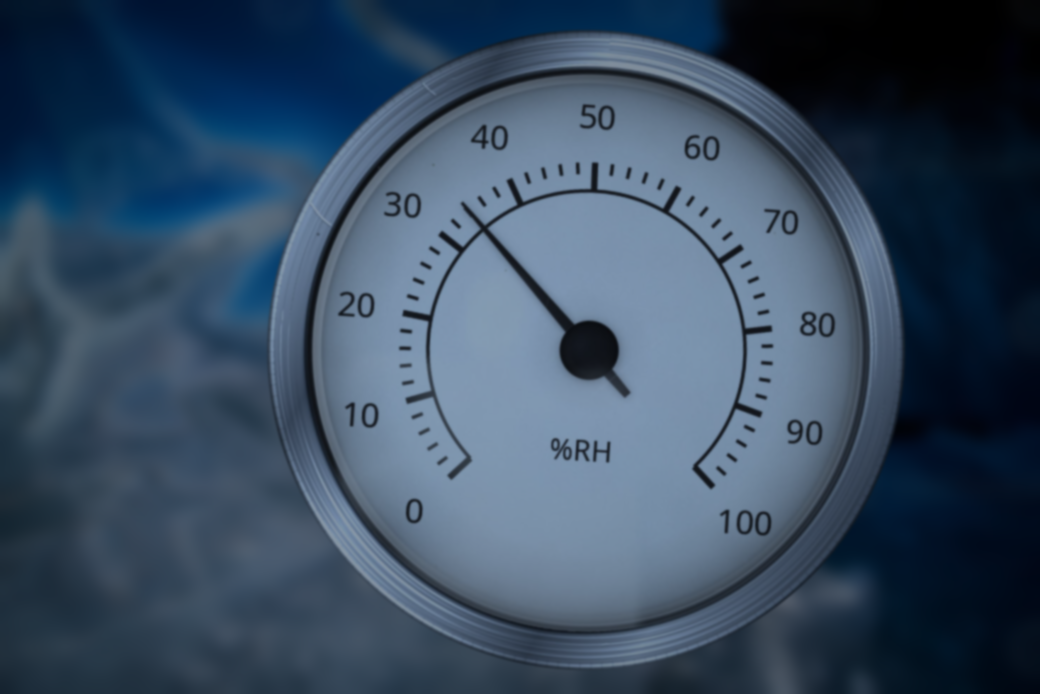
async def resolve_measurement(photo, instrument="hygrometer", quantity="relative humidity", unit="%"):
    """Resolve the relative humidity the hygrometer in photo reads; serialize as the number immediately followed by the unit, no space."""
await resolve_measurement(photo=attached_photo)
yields 34%
